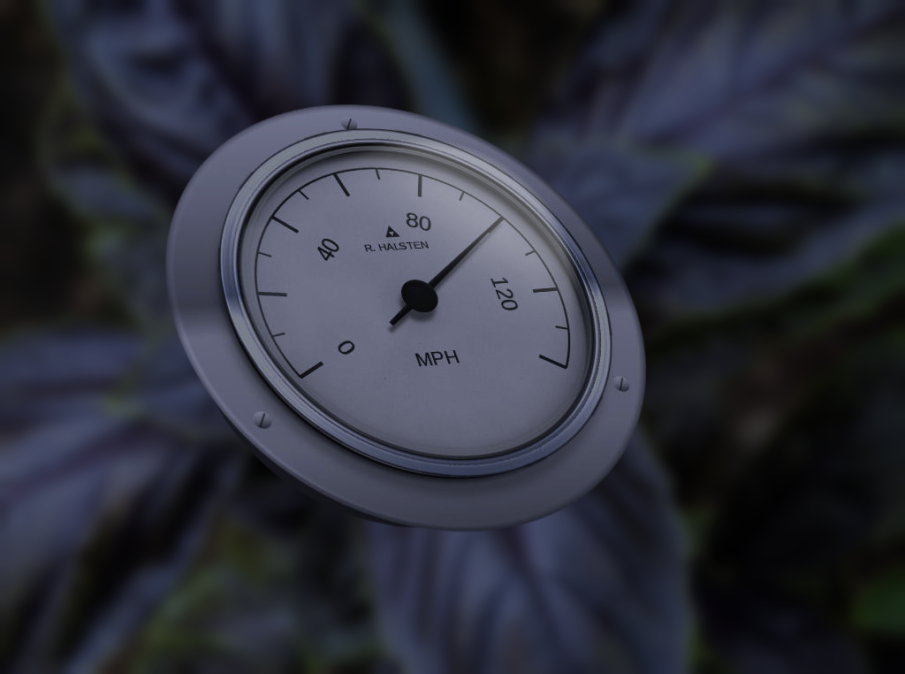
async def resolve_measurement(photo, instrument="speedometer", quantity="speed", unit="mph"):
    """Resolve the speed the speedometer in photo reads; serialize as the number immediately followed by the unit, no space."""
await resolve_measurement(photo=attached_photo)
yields 100mph
